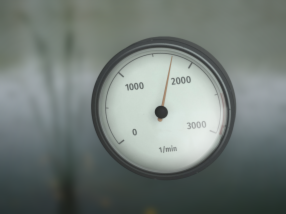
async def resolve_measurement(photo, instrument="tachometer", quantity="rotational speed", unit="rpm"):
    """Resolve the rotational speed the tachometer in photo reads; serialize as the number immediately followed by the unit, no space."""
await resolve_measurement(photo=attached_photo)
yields 1750rpm
